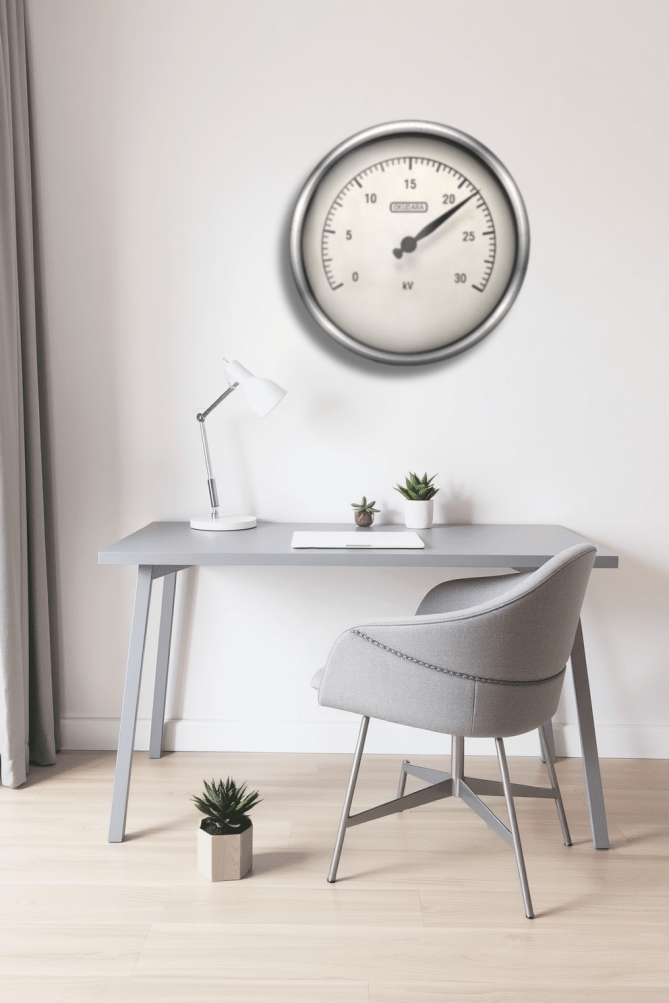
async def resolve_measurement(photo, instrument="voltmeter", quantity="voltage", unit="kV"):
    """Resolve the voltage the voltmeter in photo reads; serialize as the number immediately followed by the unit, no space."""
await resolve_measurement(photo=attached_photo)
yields 21.5kV
